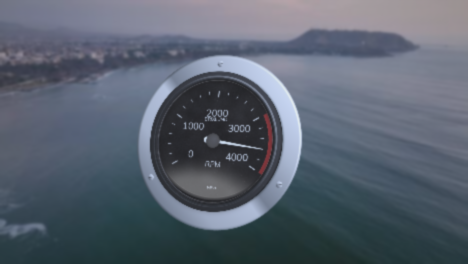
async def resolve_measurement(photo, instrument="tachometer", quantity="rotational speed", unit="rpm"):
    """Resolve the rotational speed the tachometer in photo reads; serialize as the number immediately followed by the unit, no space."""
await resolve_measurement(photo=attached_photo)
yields 3600rpm
